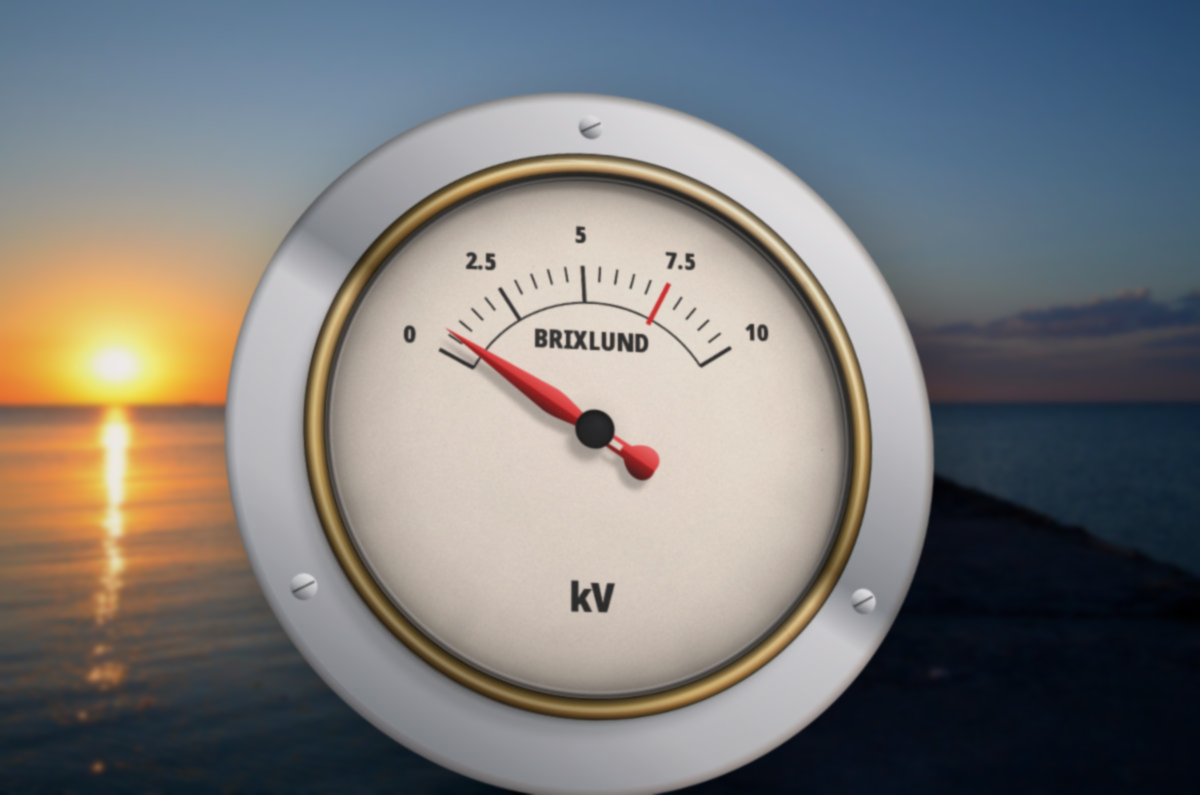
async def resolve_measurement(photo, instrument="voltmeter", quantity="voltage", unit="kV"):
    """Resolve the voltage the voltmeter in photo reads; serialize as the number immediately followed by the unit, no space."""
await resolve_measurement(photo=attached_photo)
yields 0.5kV
